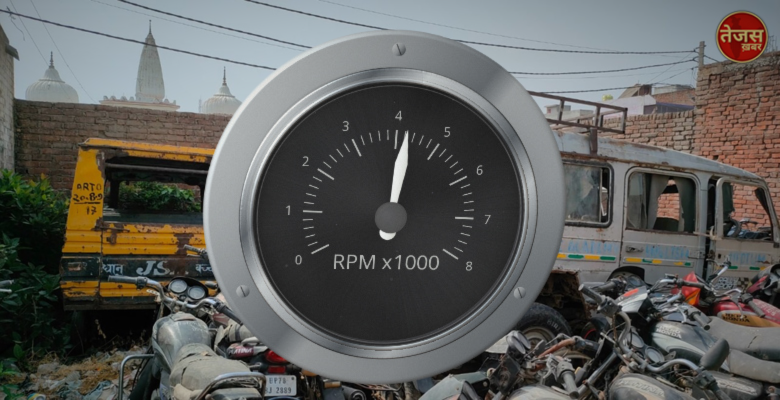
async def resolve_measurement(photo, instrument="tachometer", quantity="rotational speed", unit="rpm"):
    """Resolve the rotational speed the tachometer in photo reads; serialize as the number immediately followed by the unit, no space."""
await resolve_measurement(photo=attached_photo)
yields 4200rpm
